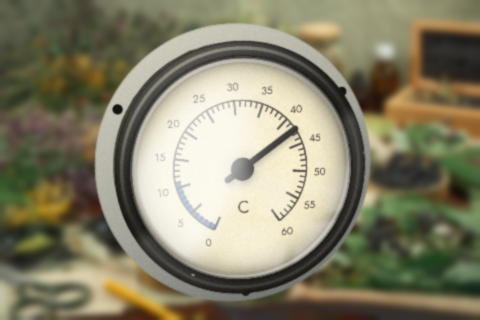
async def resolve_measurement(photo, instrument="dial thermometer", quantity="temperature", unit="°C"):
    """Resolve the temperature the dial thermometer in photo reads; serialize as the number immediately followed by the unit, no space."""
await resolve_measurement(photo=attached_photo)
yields 42°C
